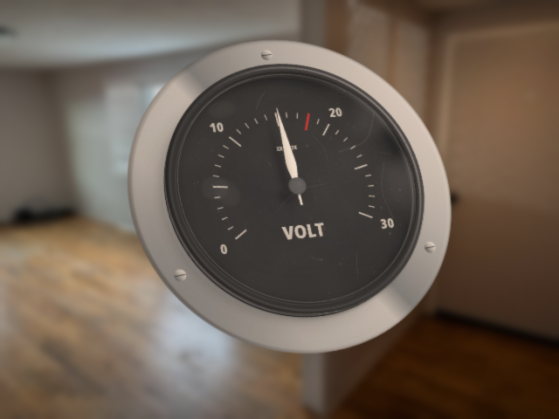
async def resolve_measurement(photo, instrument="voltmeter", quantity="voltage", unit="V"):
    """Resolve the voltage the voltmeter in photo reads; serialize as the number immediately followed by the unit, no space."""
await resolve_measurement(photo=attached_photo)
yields 15V
